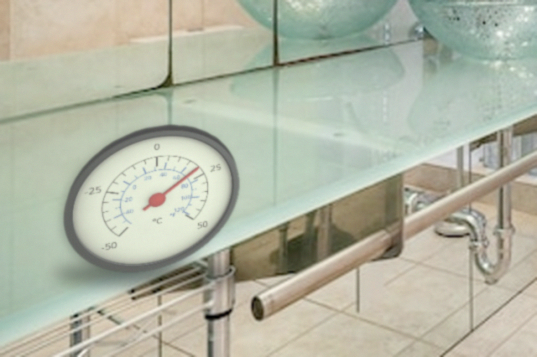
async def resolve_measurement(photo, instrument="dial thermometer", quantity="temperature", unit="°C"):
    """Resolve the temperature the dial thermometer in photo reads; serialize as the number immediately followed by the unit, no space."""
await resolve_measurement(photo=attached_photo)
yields 20°C
